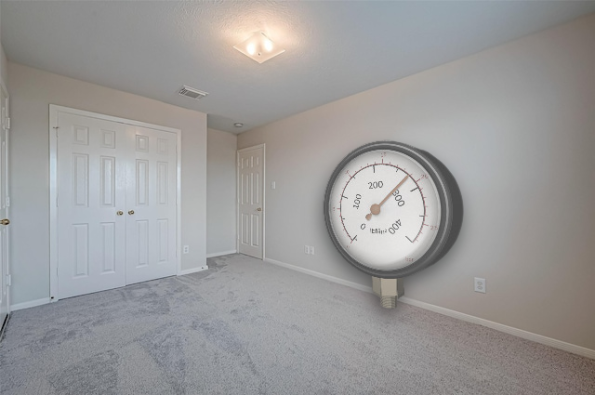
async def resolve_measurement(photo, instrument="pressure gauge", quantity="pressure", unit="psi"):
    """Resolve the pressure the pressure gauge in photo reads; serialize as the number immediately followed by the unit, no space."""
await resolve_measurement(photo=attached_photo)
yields 275psi
